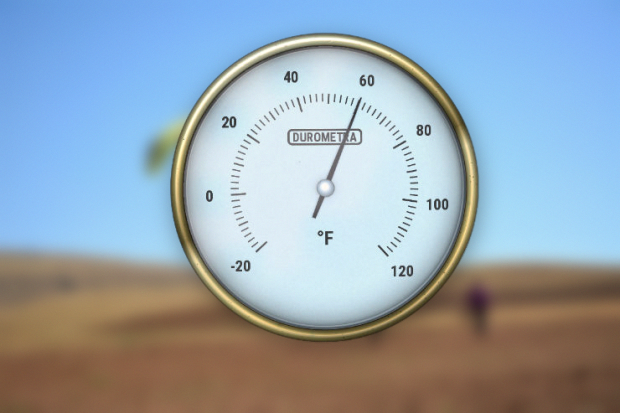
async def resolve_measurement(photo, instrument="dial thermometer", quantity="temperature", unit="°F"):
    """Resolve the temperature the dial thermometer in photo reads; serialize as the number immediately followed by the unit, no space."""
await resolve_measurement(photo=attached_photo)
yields 60°F
